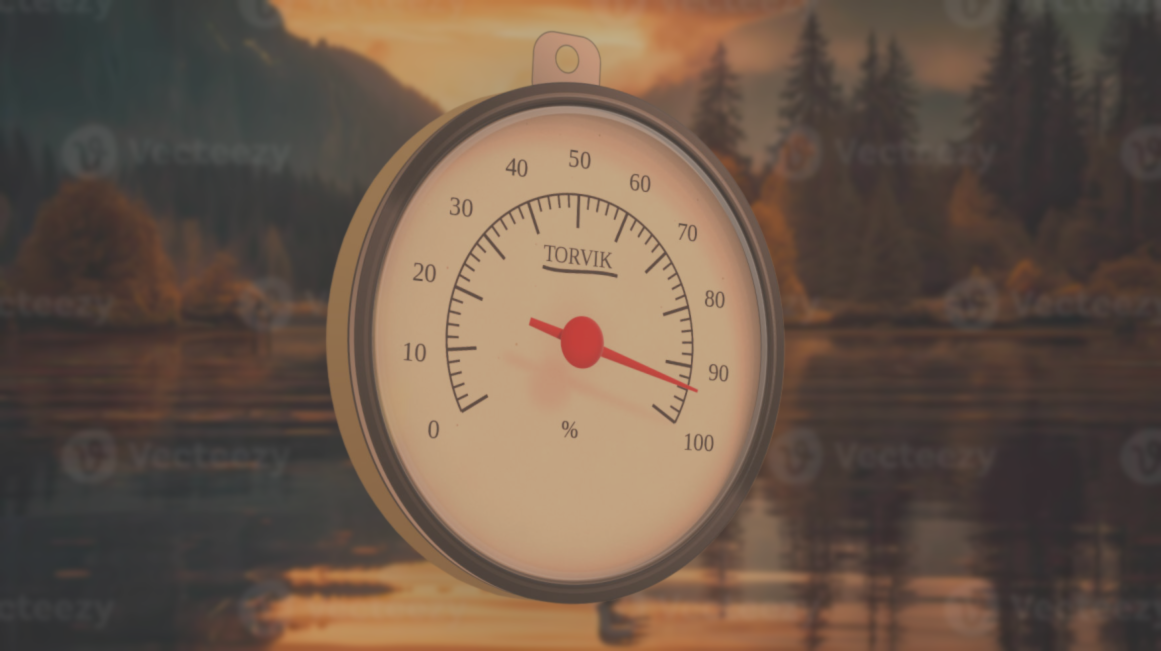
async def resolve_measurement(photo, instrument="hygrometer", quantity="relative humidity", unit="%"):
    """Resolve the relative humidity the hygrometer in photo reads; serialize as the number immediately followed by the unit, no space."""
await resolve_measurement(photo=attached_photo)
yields 94%
